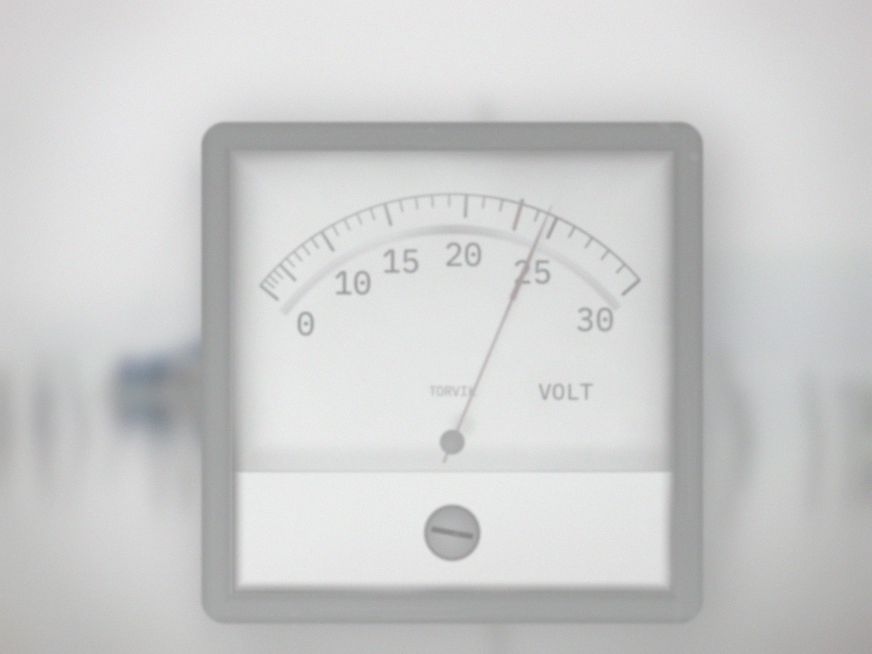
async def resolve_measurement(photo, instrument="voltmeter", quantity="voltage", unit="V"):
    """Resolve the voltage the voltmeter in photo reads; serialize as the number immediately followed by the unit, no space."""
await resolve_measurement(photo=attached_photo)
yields 24.5V
